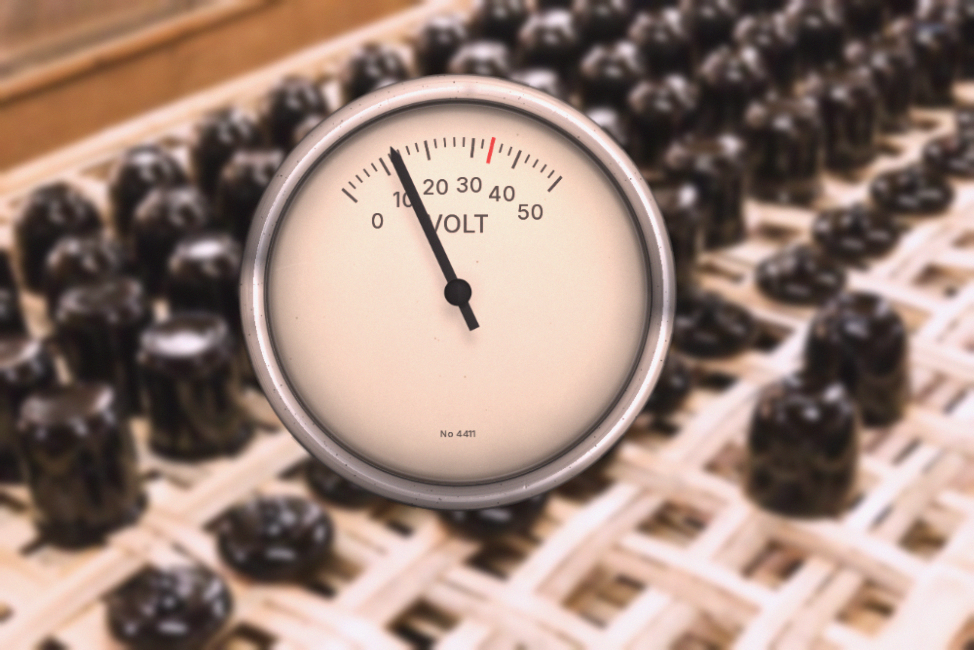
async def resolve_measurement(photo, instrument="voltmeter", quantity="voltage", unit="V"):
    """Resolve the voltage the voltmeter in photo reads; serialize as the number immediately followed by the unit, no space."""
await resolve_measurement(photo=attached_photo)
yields 13V
